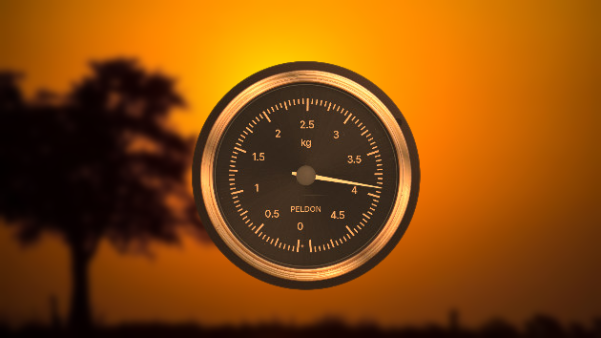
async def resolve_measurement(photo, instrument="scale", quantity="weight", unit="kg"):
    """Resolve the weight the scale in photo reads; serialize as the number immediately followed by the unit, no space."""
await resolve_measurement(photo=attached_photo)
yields 3.9kg
